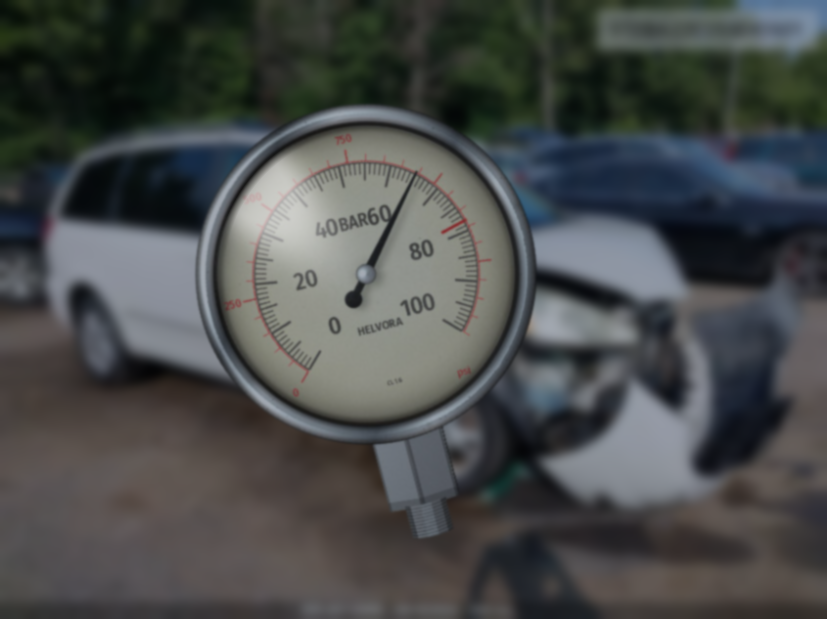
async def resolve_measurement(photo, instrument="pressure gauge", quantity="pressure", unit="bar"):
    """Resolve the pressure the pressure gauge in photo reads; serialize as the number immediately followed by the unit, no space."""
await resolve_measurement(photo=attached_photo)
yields 65bar
